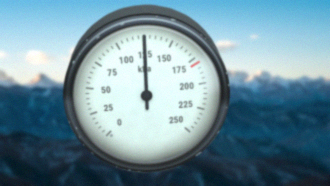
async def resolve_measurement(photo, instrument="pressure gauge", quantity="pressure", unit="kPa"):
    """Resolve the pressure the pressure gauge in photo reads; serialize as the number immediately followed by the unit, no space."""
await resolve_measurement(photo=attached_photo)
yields 125kPa
